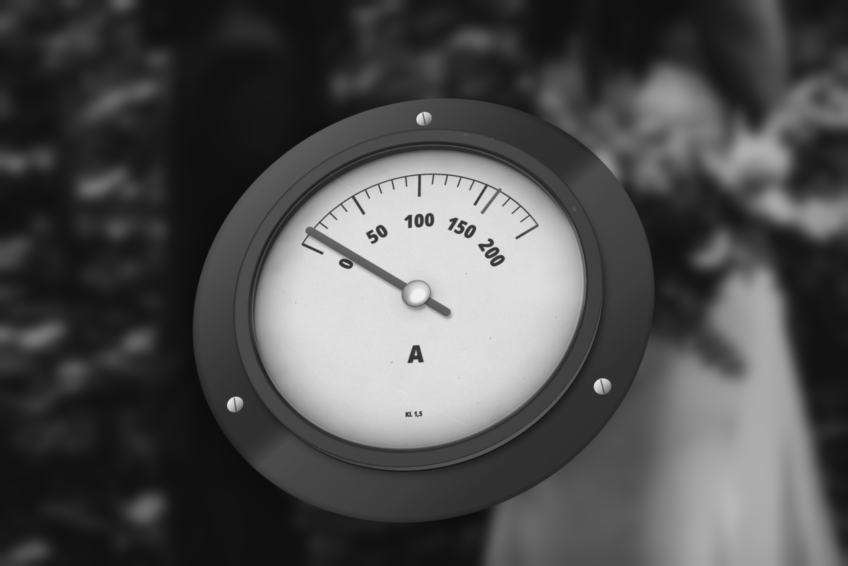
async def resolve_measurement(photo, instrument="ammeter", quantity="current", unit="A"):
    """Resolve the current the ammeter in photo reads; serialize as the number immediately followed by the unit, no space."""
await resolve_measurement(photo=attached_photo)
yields 10A
